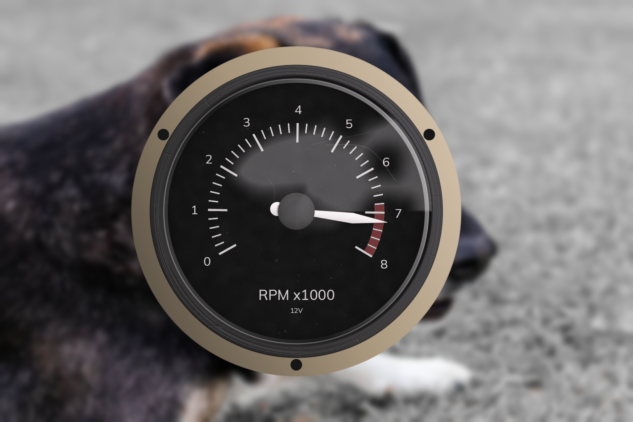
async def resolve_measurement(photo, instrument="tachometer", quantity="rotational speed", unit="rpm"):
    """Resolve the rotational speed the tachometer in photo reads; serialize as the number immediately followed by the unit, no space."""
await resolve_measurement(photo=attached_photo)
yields 7200rpm
